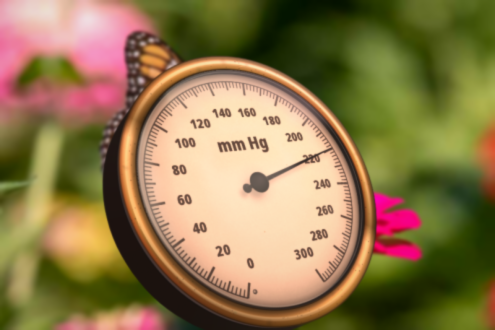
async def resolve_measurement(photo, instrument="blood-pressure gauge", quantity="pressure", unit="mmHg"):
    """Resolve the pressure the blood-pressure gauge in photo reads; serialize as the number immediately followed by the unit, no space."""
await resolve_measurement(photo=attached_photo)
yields 220mmHg
